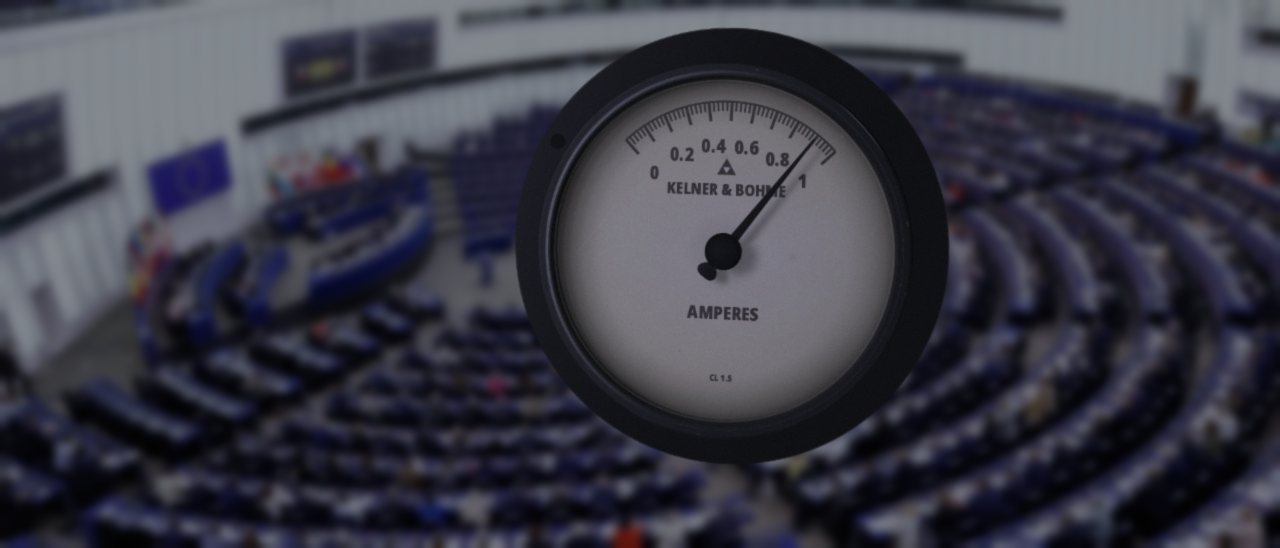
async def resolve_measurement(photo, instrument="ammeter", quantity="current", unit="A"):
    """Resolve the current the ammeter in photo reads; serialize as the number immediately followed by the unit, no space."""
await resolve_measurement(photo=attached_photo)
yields 0.9A
